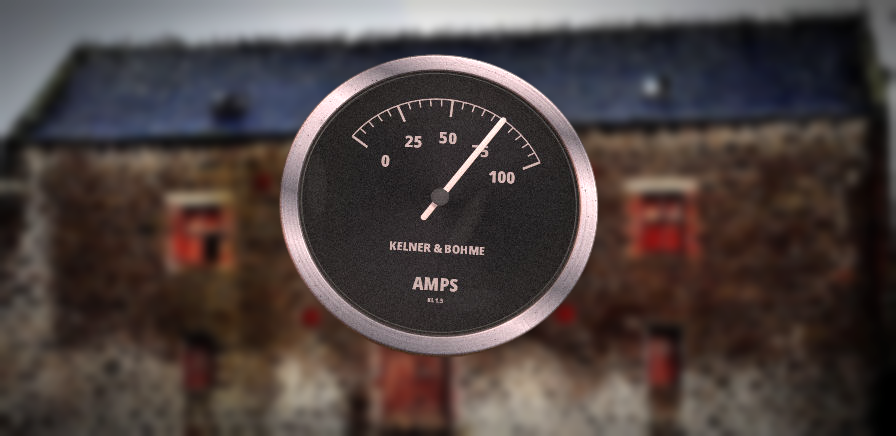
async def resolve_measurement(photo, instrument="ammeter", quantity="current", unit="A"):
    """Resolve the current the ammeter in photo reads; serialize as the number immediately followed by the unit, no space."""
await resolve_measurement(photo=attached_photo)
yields 75A
